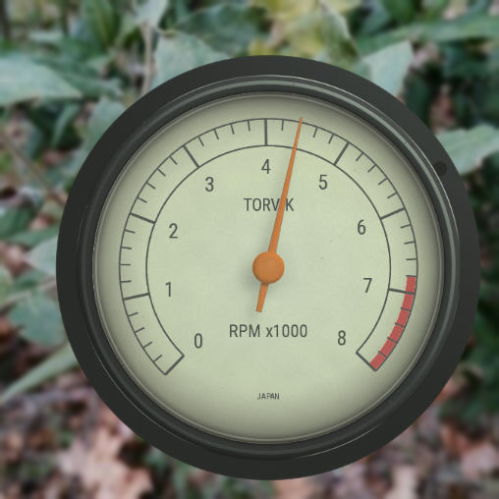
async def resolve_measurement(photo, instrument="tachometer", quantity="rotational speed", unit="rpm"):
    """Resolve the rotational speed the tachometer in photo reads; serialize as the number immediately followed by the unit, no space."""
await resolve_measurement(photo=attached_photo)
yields 4400rpm
